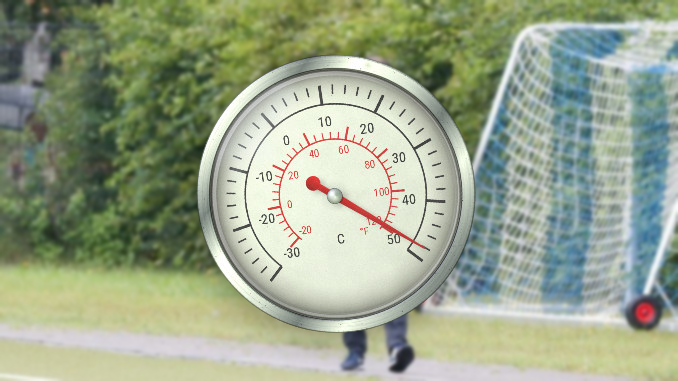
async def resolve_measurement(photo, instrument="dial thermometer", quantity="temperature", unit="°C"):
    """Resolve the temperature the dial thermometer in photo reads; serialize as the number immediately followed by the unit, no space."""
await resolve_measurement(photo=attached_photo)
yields 48°C
